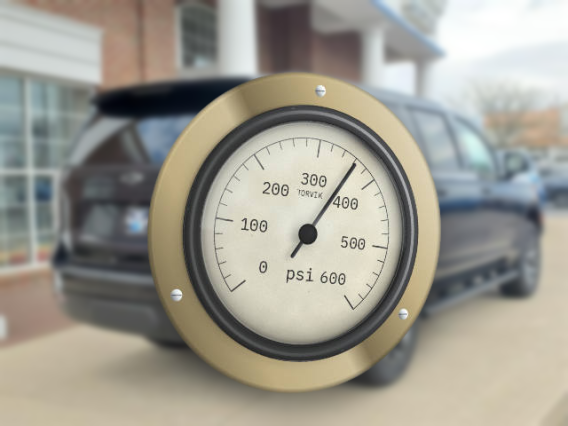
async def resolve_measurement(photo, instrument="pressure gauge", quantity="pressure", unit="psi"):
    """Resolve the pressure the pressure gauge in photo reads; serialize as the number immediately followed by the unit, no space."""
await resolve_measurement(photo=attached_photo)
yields 360psi
